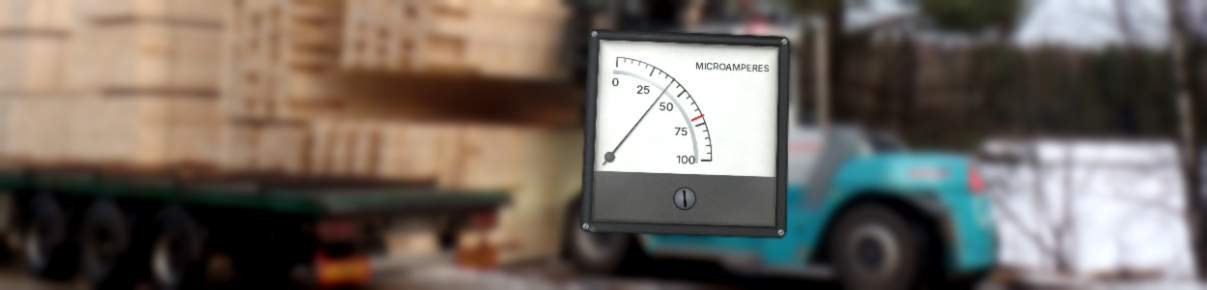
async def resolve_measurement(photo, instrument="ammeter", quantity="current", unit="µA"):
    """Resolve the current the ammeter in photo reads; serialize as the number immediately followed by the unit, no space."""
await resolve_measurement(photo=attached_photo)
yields 40µA
